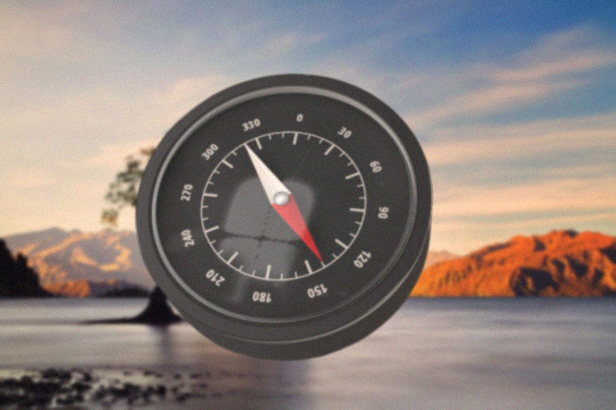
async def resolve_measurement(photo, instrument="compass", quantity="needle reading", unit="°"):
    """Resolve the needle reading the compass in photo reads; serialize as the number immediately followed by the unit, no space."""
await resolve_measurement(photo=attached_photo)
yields 140°
